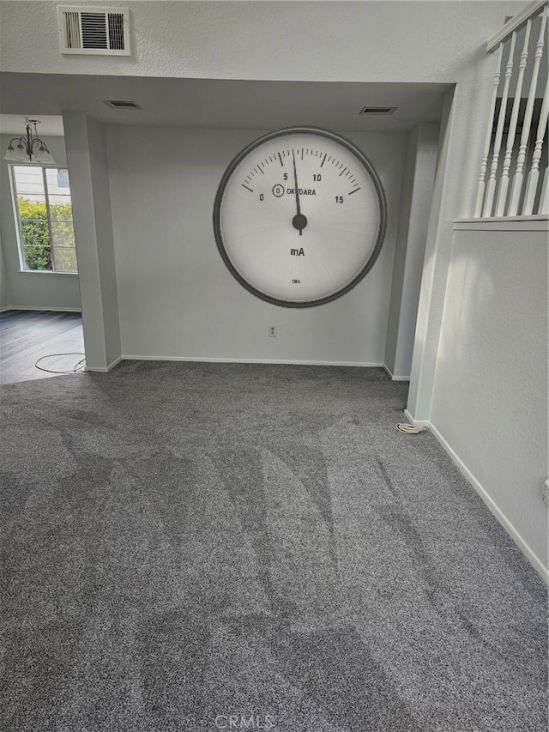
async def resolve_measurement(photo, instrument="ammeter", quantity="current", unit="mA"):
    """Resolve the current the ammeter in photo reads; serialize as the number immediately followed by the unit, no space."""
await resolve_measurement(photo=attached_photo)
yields 6.5mA
